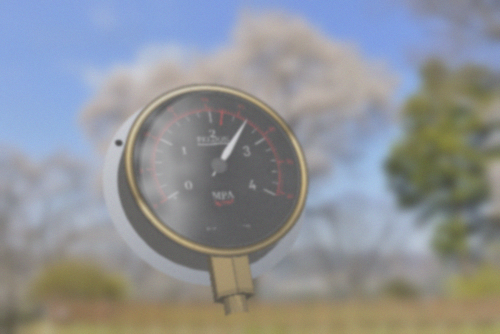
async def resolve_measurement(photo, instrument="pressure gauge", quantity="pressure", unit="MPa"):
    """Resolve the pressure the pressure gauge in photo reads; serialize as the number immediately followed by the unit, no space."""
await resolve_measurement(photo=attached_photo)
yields 2.6MPa
